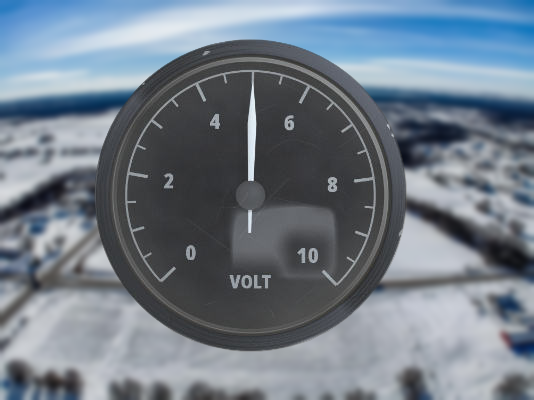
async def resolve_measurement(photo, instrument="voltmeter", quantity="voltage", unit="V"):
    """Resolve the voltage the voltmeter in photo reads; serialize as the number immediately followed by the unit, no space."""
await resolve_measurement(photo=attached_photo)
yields 5V
